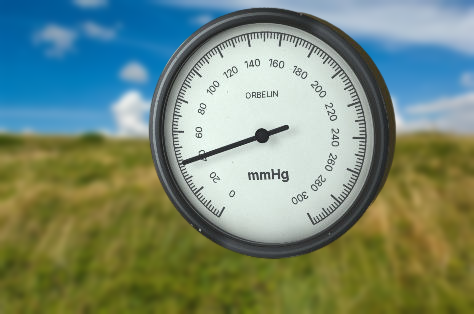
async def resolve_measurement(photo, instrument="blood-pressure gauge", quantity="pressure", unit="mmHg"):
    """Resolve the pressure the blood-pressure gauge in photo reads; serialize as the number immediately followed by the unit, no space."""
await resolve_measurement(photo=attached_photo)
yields 40mmHg
